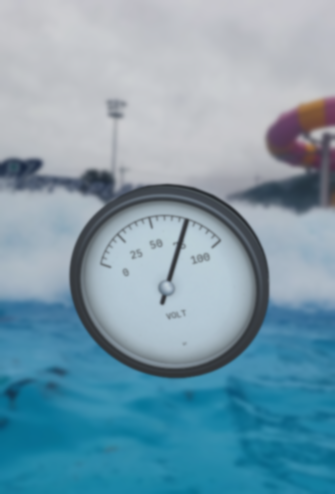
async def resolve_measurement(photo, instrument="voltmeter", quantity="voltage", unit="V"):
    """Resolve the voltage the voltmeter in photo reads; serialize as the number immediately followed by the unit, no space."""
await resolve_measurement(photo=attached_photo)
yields 75V
